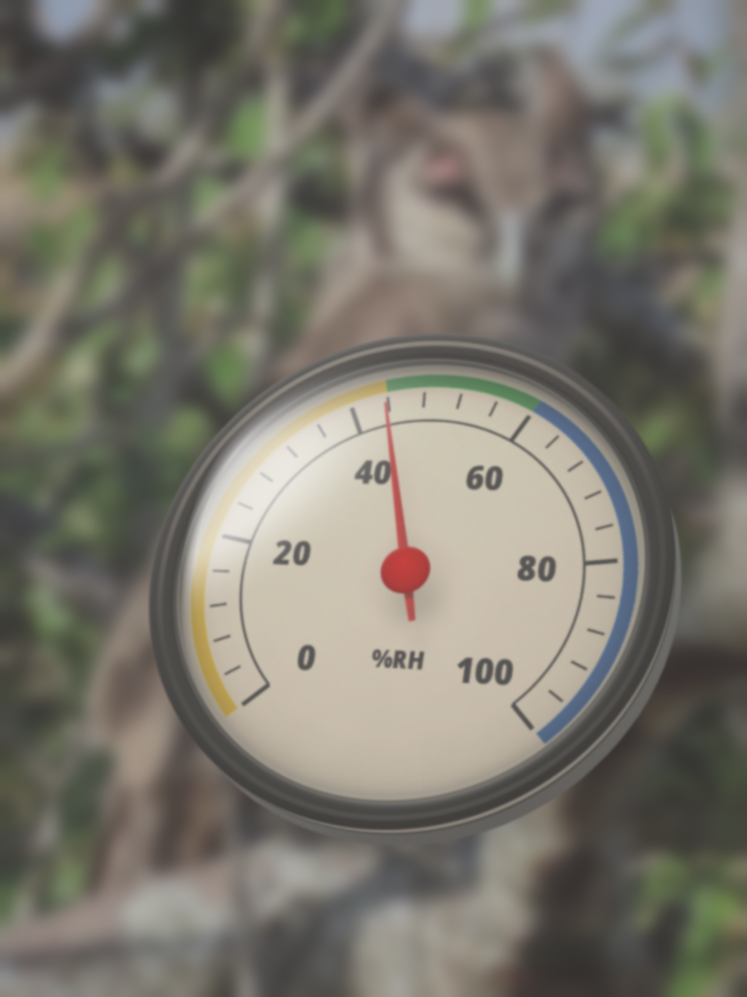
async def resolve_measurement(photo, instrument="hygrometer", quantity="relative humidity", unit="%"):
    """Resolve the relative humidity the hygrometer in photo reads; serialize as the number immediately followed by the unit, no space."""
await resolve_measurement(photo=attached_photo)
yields 44%
